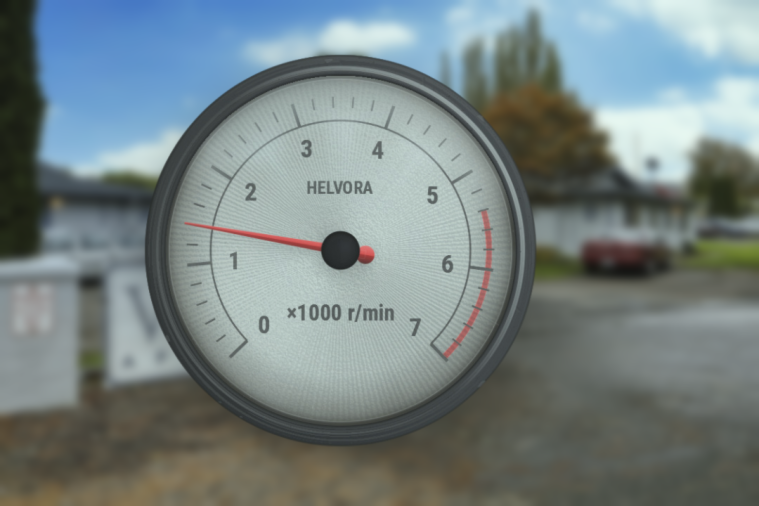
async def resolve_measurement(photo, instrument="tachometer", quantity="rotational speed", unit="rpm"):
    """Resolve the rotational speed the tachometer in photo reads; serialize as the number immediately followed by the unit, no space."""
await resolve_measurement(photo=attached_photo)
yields 1400rpm
